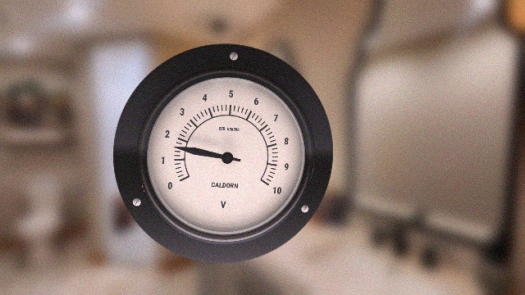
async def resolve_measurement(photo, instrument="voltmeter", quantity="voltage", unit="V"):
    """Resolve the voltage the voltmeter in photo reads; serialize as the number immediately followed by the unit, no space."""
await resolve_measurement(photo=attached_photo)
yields 1.6V
